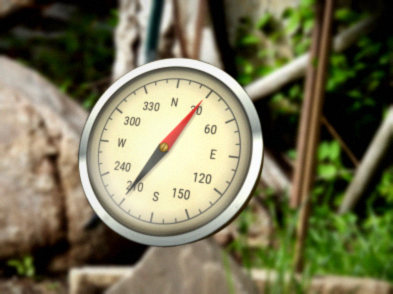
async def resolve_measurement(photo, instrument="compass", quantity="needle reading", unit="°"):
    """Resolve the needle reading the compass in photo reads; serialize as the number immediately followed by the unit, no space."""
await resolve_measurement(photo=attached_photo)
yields 30°
